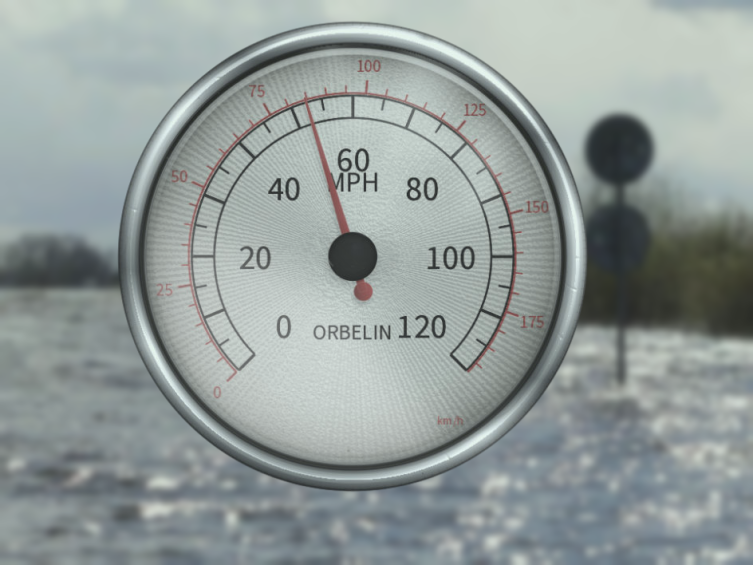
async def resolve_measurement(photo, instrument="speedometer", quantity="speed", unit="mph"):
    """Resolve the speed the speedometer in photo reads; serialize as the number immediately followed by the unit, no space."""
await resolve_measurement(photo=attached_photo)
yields 52.5mph
